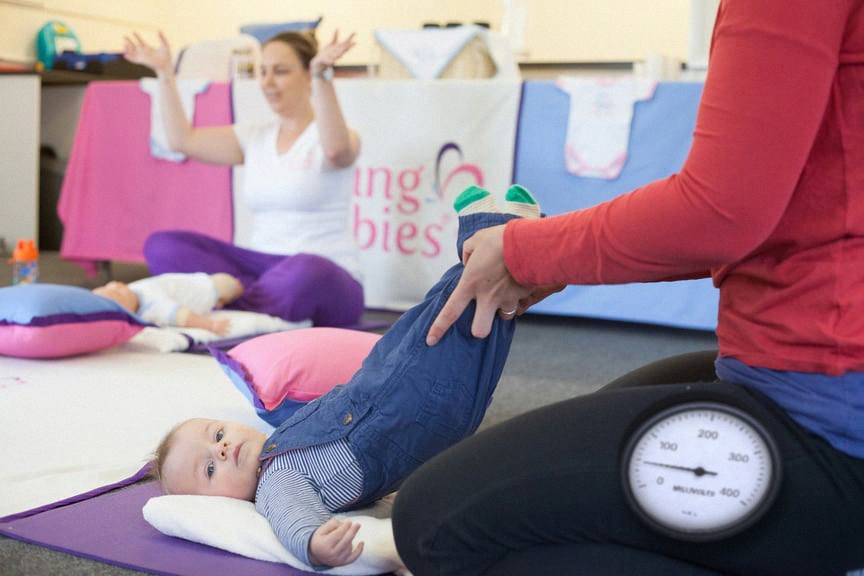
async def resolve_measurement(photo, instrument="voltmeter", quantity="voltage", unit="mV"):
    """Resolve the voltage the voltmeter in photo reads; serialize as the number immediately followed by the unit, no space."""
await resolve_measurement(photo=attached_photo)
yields 50mV
